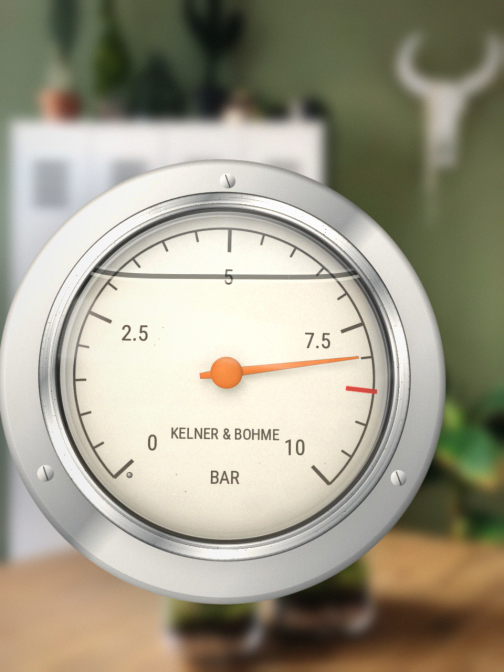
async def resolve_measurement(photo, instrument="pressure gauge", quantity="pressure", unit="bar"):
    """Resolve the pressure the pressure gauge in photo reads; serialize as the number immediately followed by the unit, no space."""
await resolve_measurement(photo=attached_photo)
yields 8bar
